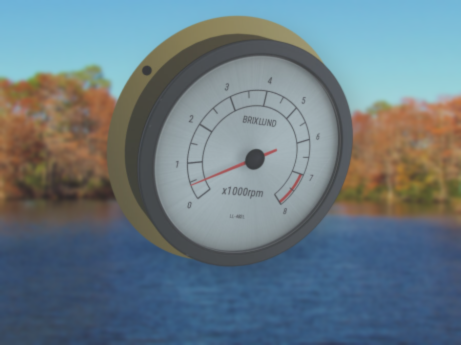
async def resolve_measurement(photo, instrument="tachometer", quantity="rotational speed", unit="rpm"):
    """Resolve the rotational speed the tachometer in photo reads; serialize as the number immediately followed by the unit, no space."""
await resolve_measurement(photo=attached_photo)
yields 500rpm
